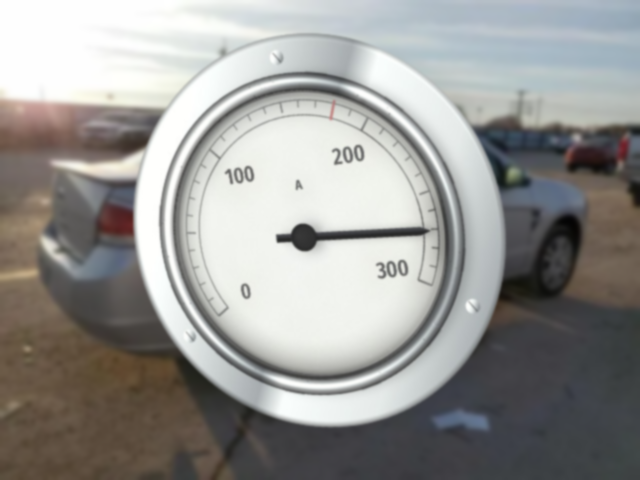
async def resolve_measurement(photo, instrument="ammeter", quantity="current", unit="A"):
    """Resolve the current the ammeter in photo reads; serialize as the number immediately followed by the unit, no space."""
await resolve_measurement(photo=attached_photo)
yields 270A
